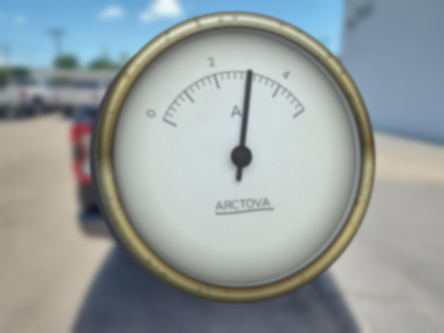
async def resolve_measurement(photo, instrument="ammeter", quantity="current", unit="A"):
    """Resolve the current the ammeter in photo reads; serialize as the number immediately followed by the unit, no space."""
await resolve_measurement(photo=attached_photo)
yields 3A
